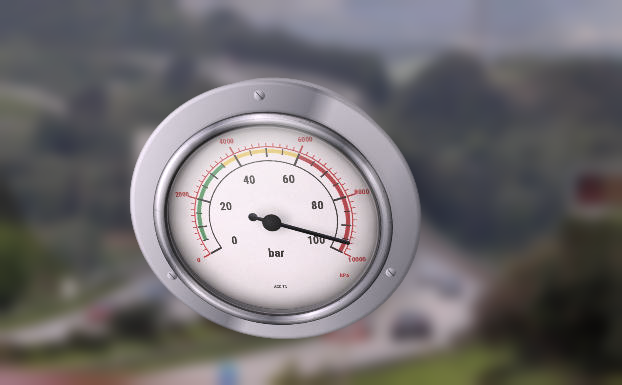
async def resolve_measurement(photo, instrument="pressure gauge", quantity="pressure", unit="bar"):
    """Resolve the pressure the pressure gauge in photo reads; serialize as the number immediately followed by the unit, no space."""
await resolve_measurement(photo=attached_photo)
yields 95bar
